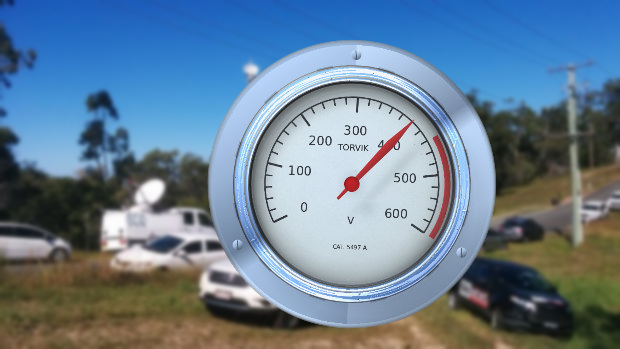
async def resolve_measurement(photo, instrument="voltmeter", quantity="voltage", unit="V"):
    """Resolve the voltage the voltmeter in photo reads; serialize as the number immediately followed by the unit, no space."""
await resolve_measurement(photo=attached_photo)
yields 400V
